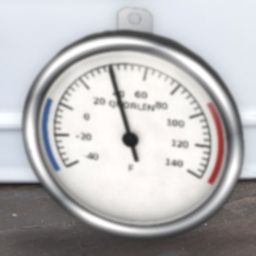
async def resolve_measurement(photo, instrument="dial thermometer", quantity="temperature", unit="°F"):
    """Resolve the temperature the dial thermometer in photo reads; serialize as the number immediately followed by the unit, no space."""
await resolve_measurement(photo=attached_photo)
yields 40°F
